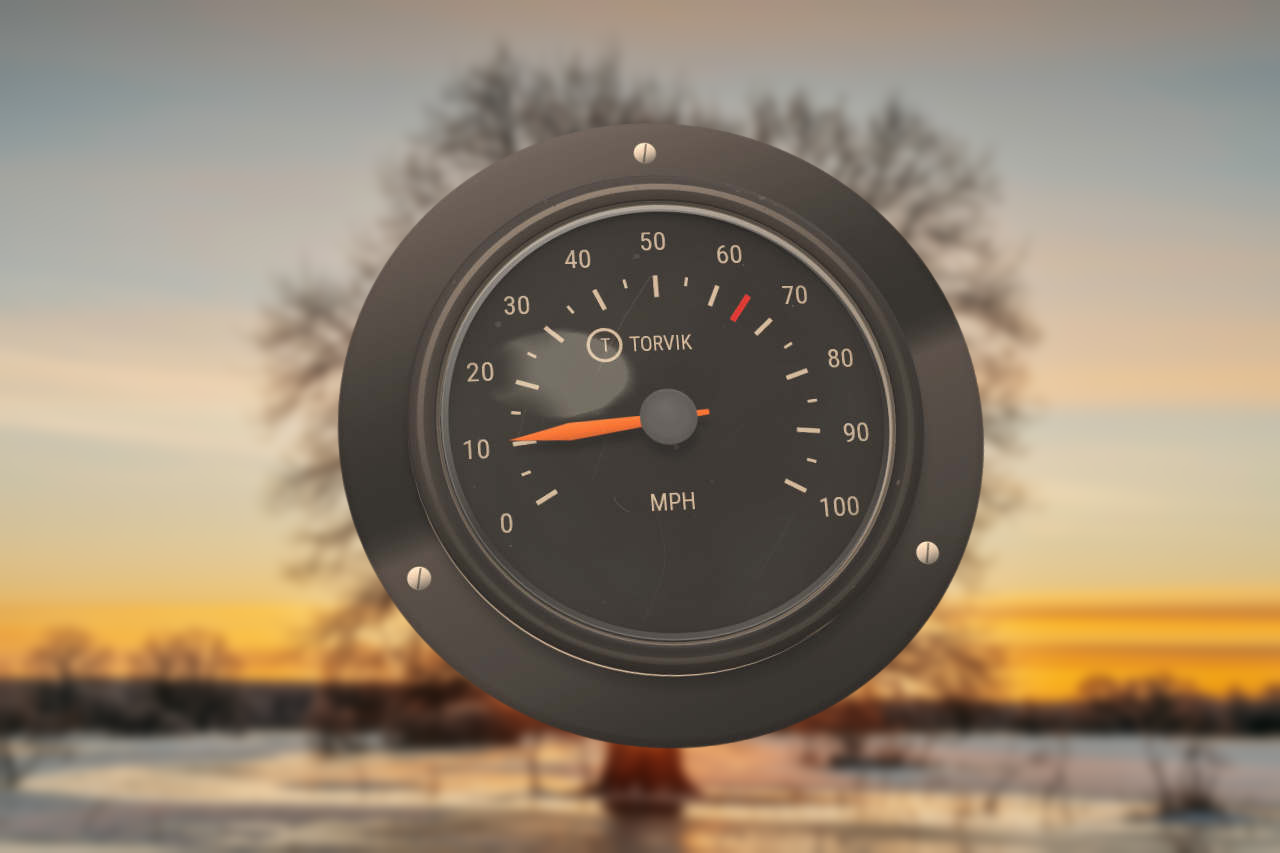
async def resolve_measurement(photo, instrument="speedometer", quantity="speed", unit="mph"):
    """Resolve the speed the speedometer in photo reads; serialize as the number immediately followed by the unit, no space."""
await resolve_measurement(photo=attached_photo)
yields 10mph
